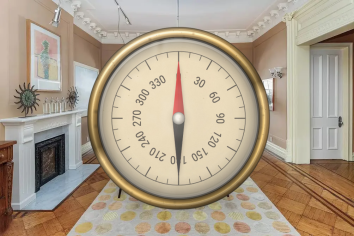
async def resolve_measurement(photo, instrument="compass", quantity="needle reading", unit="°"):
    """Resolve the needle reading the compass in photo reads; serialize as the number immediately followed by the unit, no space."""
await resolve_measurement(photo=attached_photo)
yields 0°
